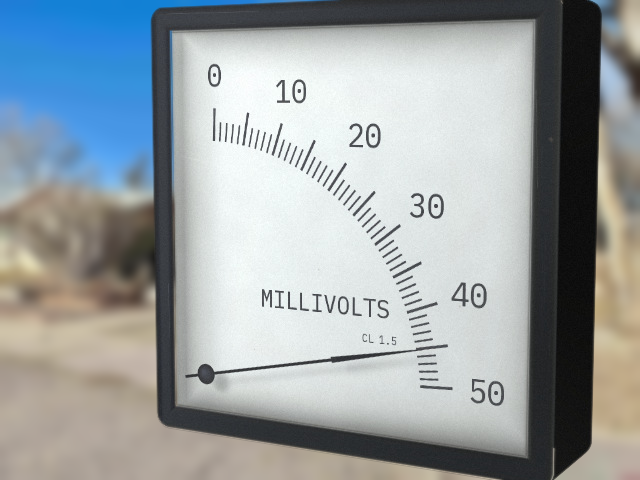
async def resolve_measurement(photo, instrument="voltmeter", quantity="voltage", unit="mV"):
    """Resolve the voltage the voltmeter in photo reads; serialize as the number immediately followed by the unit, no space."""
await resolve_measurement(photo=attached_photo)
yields 45mV
